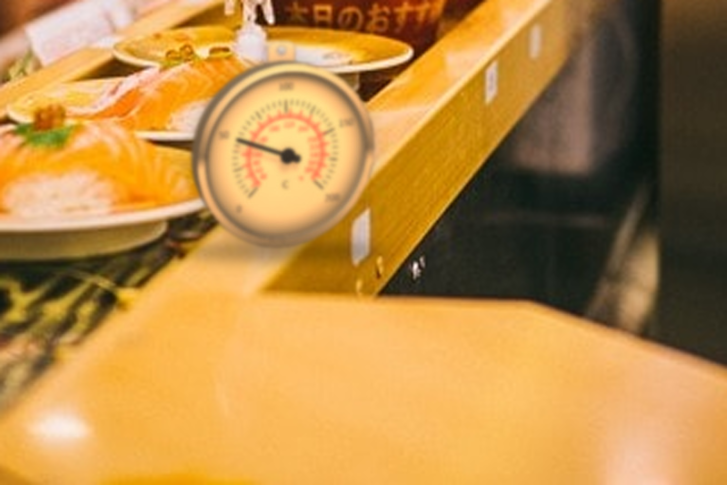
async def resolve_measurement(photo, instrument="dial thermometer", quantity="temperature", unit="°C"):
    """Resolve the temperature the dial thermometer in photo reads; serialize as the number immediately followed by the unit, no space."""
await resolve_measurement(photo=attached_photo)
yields 50°C
